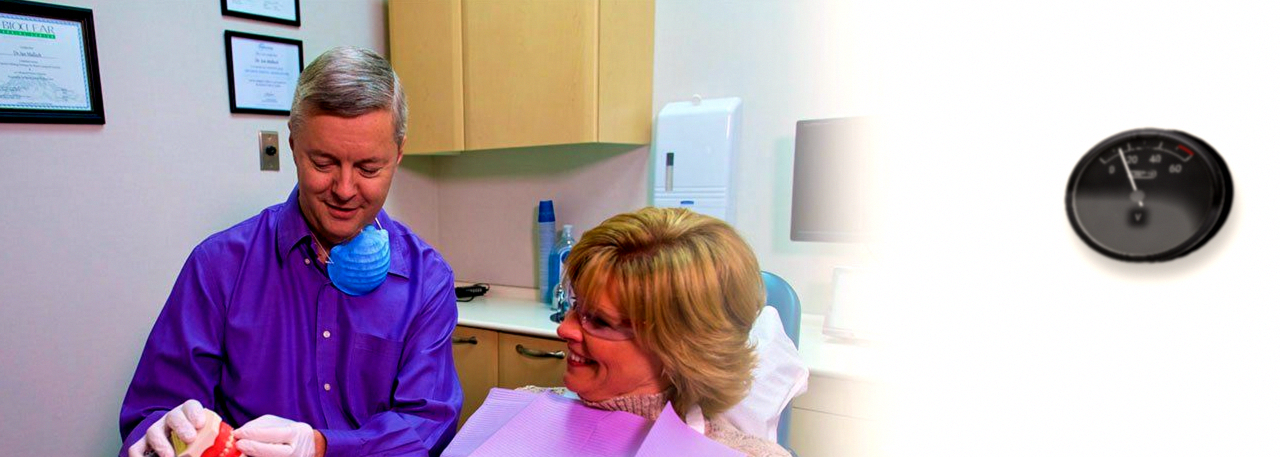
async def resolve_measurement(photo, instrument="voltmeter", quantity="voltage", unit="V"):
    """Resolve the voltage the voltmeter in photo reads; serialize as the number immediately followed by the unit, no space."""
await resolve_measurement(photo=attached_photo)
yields 15V
